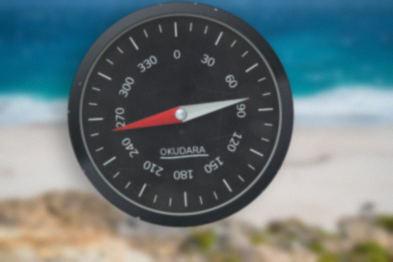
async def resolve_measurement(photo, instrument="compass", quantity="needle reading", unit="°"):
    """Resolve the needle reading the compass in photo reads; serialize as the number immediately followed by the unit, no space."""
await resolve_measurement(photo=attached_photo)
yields 260°
